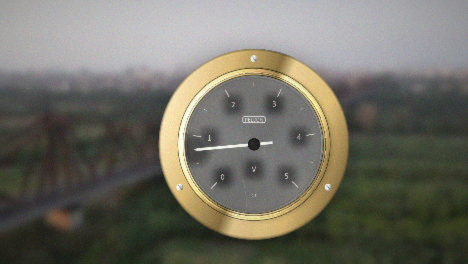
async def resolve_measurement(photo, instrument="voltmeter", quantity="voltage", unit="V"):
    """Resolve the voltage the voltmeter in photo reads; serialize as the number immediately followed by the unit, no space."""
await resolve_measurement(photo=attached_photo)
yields 0.75V
